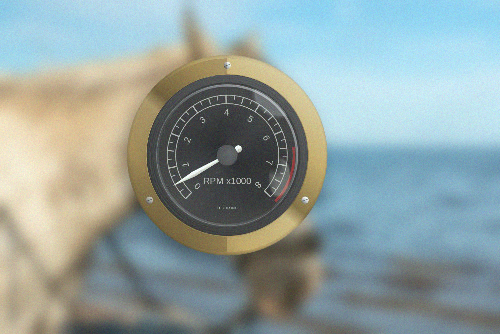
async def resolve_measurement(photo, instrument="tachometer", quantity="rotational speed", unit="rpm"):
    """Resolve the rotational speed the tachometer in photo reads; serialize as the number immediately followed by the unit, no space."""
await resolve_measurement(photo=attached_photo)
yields 500rpm
